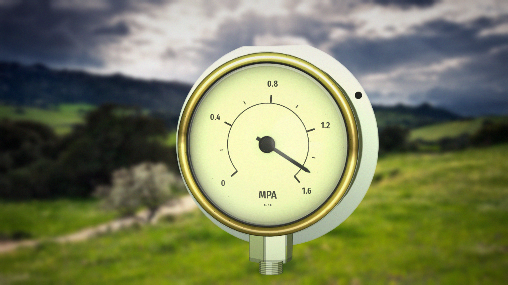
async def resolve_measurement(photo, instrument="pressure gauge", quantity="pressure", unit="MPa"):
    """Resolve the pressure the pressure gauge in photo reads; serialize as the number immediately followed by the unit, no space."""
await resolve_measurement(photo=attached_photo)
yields 1.5MPa
